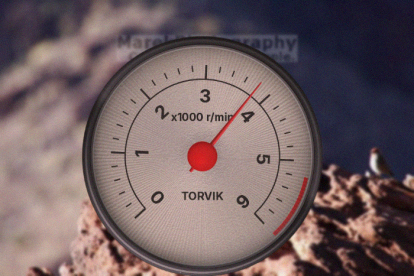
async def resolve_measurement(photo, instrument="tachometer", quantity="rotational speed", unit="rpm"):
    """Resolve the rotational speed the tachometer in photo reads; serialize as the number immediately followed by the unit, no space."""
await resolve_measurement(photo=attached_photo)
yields 3800rpm
